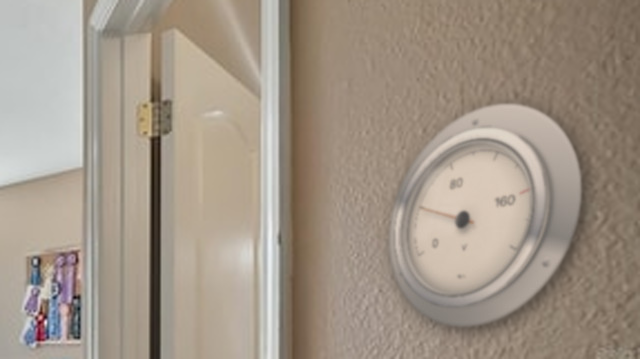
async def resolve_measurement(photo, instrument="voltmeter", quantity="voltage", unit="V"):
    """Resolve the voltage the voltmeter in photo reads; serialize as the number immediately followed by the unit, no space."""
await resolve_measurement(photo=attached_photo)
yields 40V
